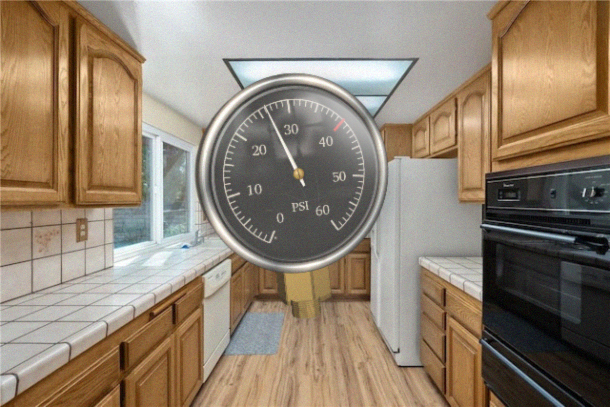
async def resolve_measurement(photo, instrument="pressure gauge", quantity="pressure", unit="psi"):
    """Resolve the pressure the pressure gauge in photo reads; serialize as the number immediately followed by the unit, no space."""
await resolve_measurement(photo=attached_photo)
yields 26psi
